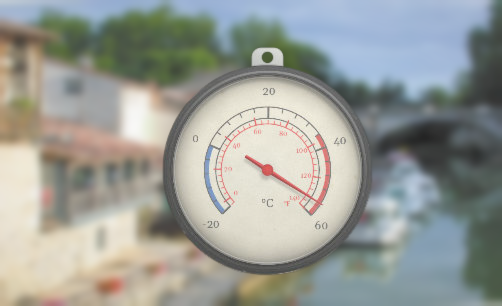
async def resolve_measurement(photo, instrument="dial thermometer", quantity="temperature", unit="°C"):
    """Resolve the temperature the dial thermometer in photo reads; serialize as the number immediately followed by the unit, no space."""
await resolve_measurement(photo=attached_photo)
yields 56°C
